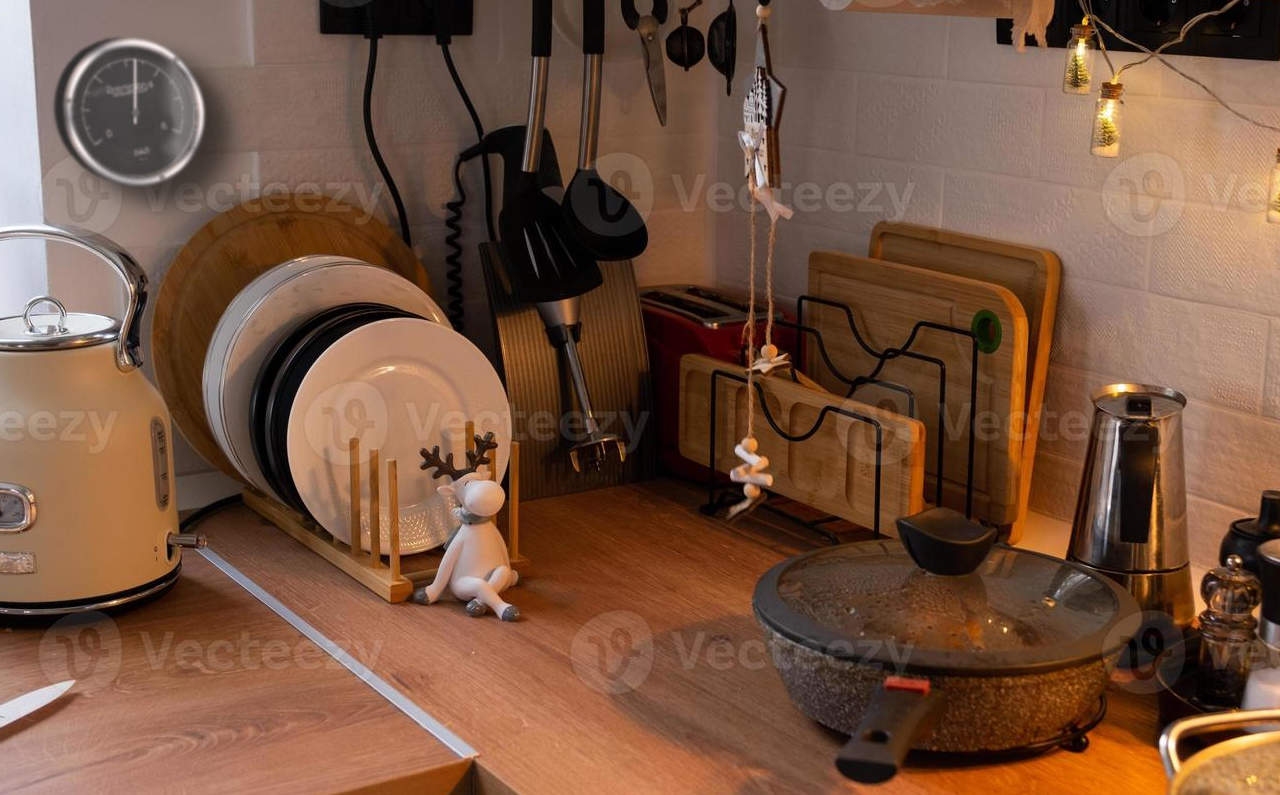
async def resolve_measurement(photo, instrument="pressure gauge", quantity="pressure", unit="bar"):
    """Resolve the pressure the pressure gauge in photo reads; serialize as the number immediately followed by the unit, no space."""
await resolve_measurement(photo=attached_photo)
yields 3.25bar
